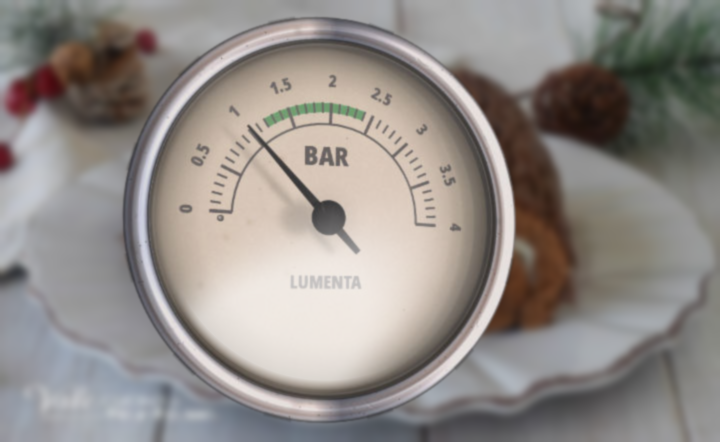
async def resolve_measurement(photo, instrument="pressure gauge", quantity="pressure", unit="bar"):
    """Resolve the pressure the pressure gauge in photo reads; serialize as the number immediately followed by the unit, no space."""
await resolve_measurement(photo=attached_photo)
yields 1bar
